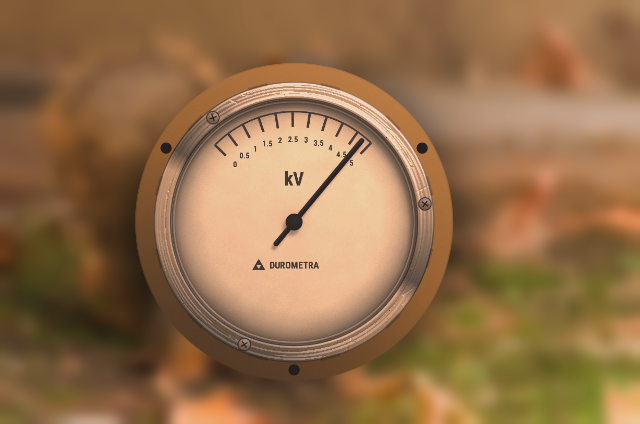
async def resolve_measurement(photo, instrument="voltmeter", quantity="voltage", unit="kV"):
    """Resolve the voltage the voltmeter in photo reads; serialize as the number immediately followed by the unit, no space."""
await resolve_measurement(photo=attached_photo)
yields 4.75kV
